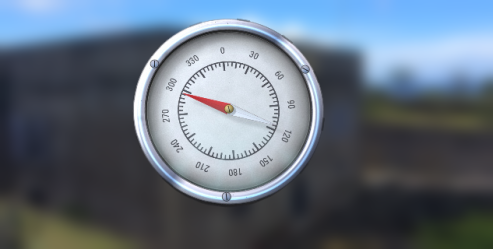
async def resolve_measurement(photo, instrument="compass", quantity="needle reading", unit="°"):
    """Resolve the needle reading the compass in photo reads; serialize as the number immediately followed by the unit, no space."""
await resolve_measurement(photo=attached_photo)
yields 295°
